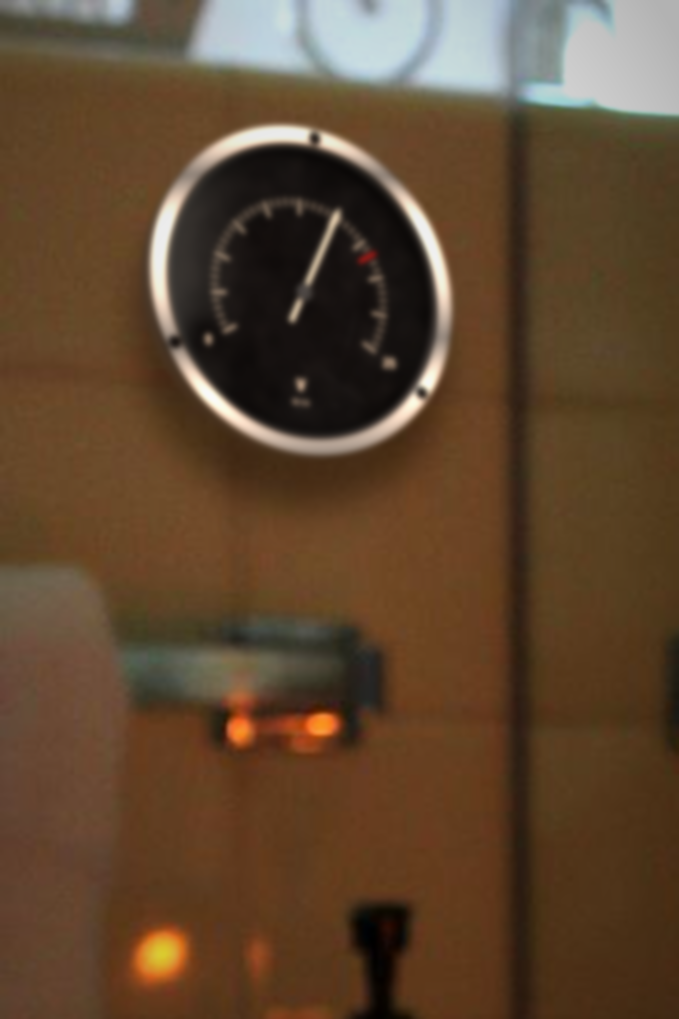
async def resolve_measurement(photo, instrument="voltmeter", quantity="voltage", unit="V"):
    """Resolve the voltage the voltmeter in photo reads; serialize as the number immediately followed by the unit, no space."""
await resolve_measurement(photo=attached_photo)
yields 15V
